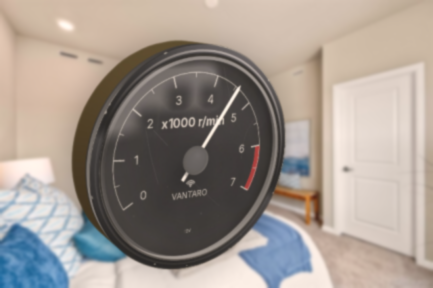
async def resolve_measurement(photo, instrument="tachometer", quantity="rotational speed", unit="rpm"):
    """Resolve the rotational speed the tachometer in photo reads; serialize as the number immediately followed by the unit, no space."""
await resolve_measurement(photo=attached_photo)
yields 4500rpm
